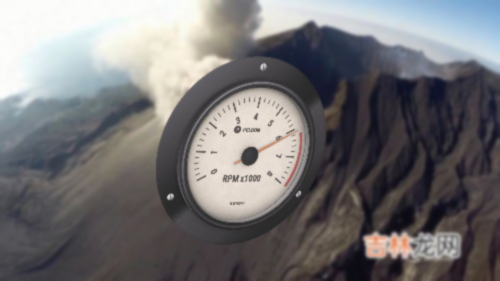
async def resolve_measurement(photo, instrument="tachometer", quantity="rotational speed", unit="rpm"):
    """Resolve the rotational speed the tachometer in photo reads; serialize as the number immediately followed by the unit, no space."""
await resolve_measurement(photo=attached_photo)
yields 6000rpm
